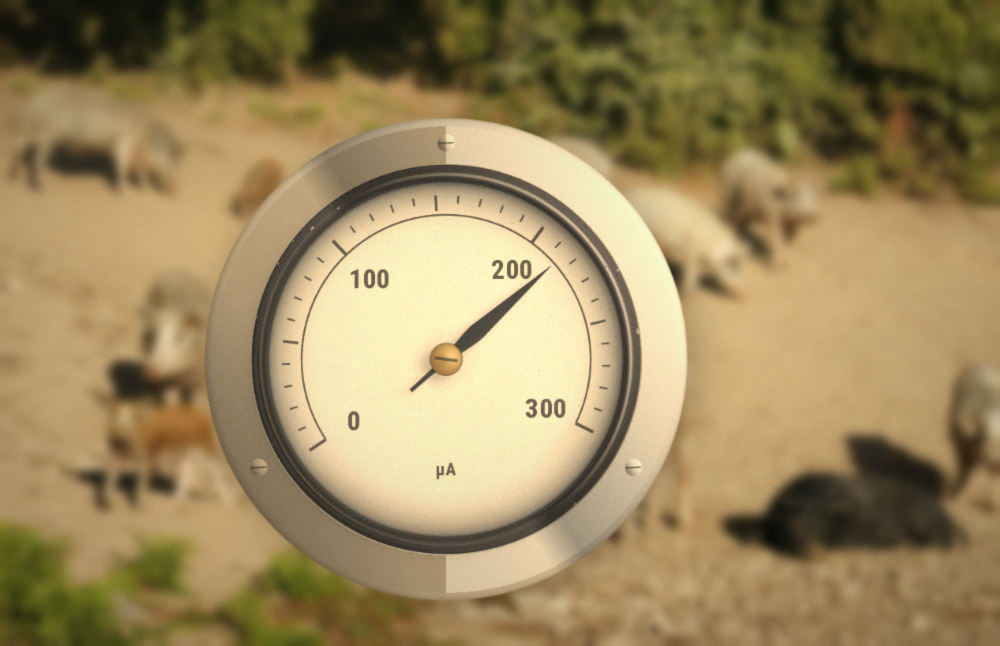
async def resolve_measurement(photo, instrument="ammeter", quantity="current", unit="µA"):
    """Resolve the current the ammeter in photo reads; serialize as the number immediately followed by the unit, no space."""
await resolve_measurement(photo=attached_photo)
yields 215µA
